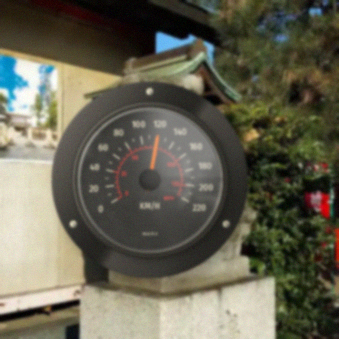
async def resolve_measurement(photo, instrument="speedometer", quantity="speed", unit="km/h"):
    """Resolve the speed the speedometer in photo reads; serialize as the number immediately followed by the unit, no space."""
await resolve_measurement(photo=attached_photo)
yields 120km/h
